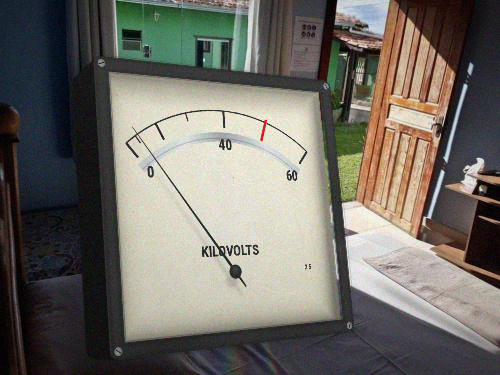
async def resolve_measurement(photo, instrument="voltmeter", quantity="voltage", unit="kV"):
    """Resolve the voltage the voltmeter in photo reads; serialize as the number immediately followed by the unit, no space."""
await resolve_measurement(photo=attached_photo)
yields 10kV
